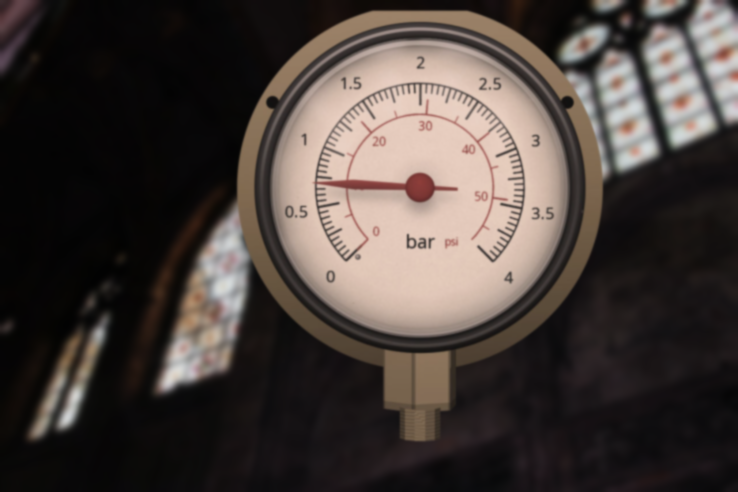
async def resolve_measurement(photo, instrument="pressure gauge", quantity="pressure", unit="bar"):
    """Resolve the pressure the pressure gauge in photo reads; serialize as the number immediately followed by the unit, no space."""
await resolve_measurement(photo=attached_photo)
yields 0.7bar
